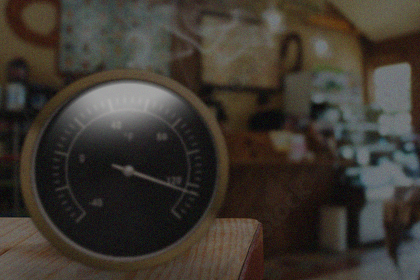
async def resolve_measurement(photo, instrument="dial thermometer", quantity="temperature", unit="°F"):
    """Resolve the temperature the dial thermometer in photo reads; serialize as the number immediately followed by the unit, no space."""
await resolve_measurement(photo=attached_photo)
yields 124°F
